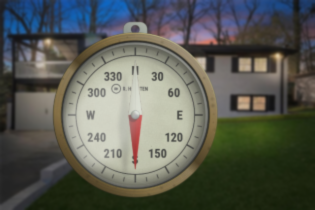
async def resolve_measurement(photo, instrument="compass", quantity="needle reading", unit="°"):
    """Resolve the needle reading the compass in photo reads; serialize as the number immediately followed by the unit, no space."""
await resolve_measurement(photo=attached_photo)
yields 180°
